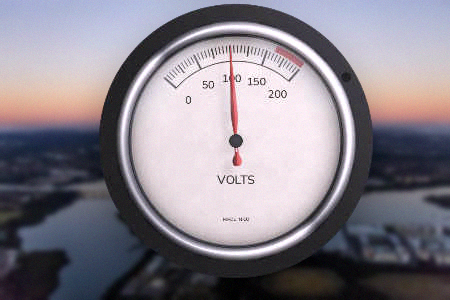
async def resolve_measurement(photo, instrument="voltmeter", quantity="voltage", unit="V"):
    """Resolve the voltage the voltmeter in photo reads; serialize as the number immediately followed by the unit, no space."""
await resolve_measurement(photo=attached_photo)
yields 100V
